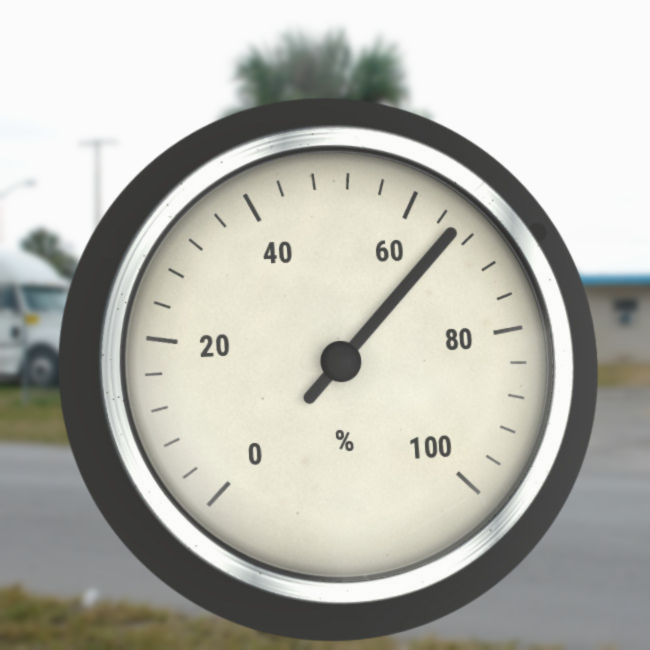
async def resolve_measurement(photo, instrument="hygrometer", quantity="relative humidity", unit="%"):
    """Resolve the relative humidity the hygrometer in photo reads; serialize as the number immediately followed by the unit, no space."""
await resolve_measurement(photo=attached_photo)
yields 66%
